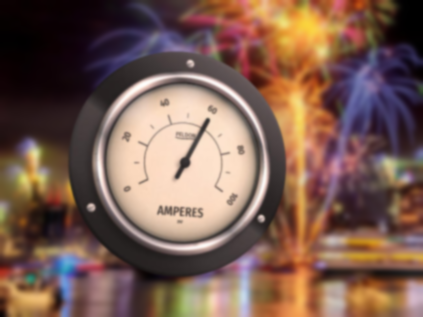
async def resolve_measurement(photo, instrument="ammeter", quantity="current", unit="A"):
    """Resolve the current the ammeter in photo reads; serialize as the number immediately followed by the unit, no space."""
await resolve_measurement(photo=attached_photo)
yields 60A
